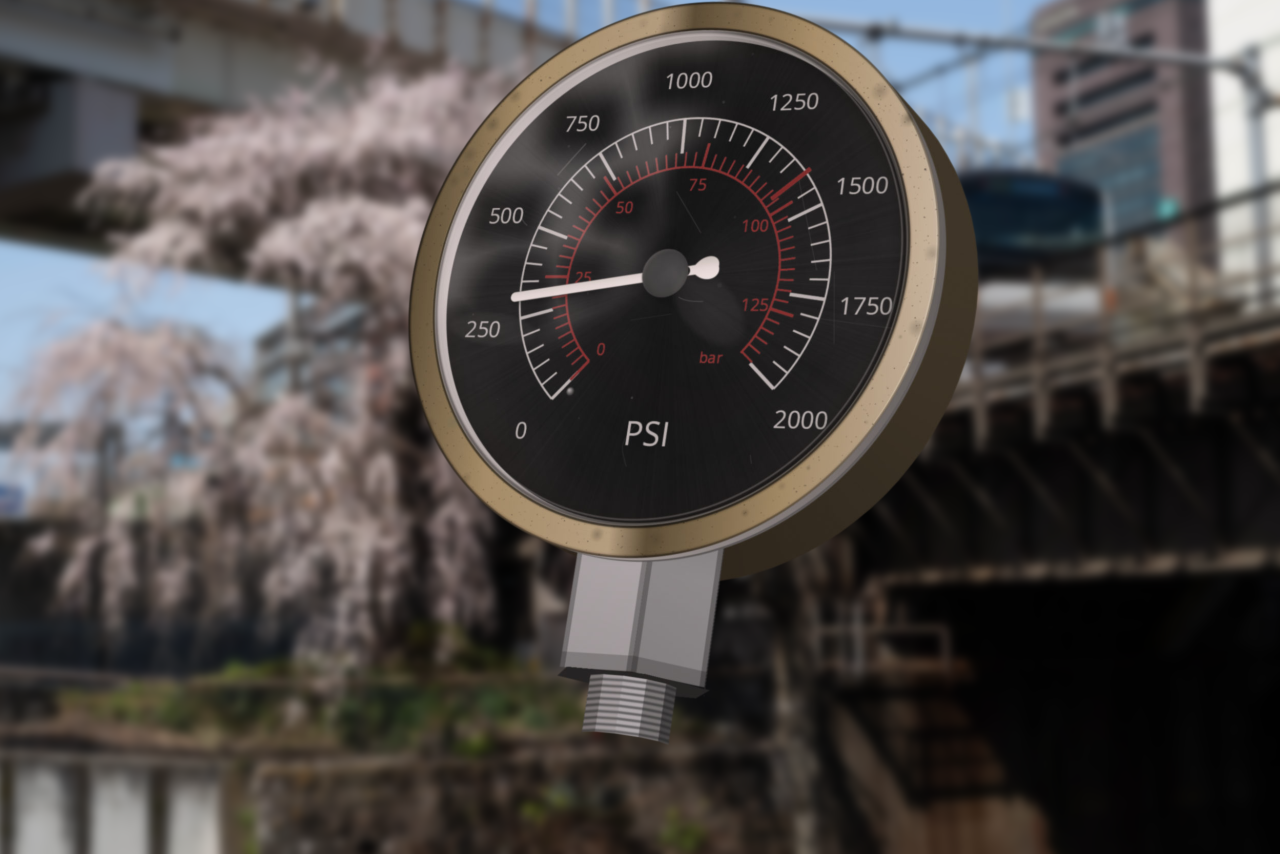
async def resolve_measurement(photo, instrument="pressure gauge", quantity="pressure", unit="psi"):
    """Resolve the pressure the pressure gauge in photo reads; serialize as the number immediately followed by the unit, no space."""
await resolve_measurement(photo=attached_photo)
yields 300psi
